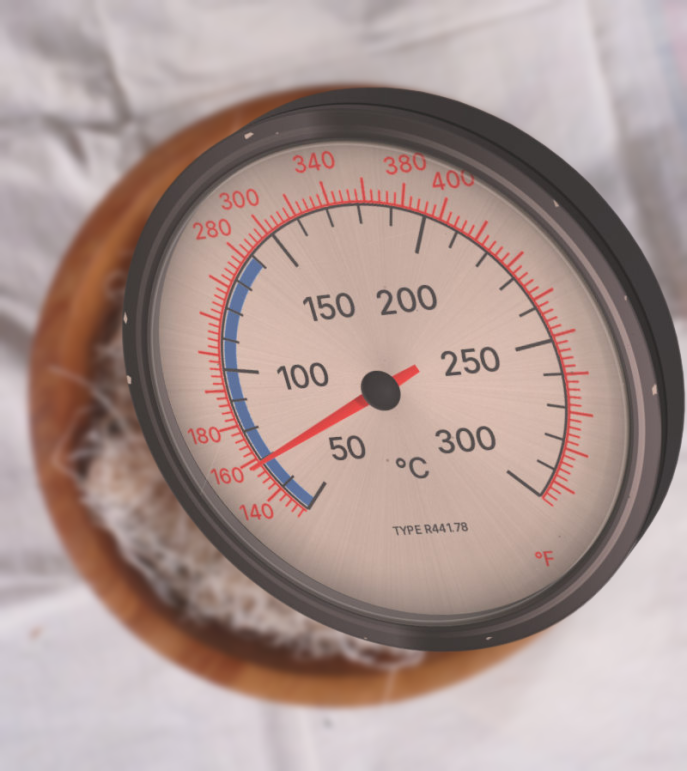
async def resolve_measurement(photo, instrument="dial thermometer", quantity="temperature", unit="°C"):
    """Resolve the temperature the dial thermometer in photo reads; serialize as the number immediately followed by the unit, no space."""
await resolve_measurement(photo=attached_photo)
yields 70°C
